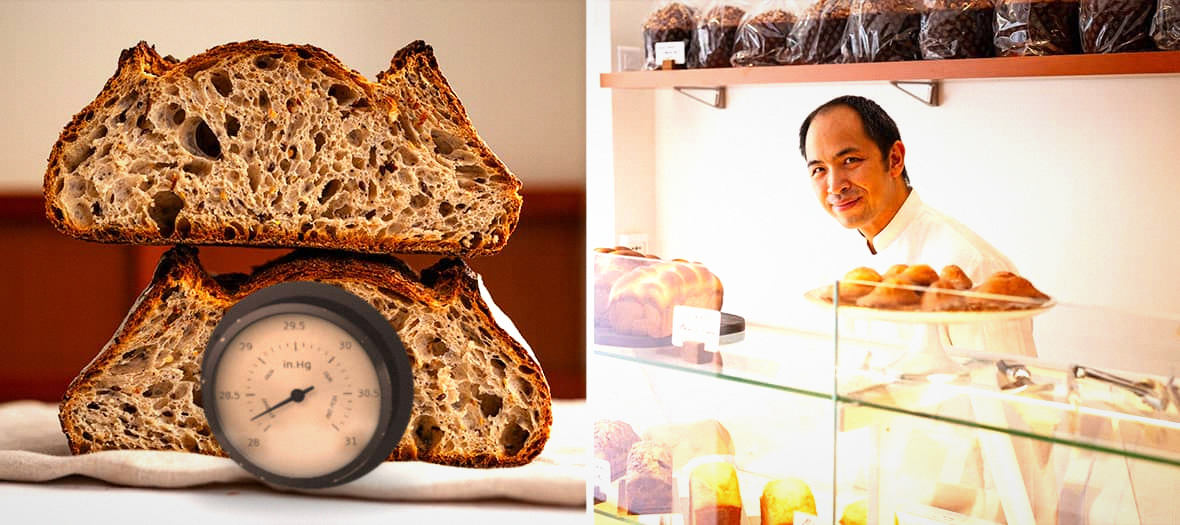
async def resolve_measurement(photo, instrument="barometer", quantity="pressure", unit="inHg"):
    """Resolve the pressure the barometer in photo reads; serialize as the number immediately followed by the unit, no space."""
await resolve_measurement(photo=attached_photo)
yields 28.2inHg
